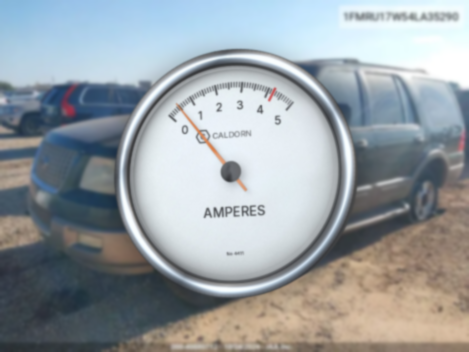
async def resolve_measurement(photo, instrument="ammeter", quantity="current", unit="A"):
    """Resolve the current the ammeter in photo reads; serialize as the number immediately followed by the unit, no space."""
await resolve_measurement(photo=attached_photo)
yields 0.5A
